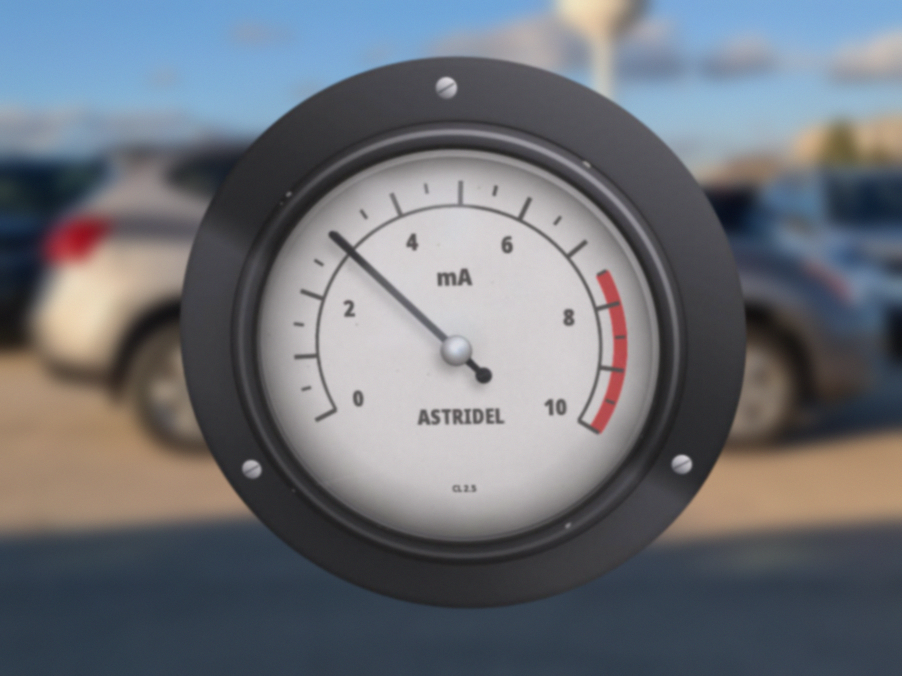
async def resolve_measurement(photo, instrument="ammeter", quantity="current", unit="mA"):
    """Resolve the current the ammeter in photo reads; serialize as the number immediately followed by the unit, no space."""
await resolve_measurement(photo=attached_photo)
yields 3mA
